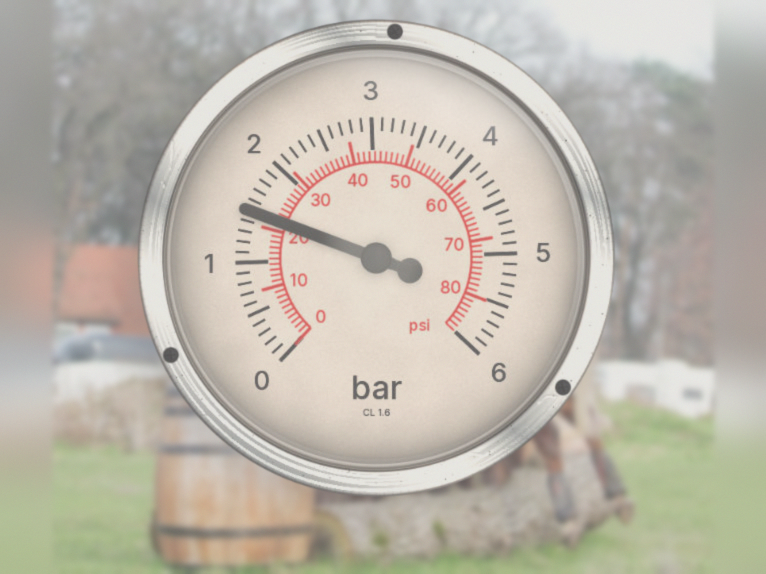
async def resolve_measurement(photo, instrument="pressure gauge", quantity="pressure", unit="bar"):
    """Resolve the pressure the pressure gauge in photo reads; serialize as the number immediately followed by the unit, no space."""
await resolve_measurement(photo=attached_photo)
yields 1.5bar
